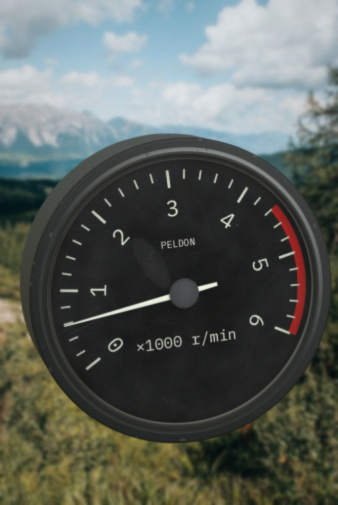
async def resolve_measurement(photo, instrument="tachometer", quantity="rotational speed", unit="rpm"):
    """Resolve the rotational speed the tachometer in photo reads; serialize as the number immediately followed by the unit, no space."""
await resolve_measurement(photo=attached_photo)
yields 600rpm
